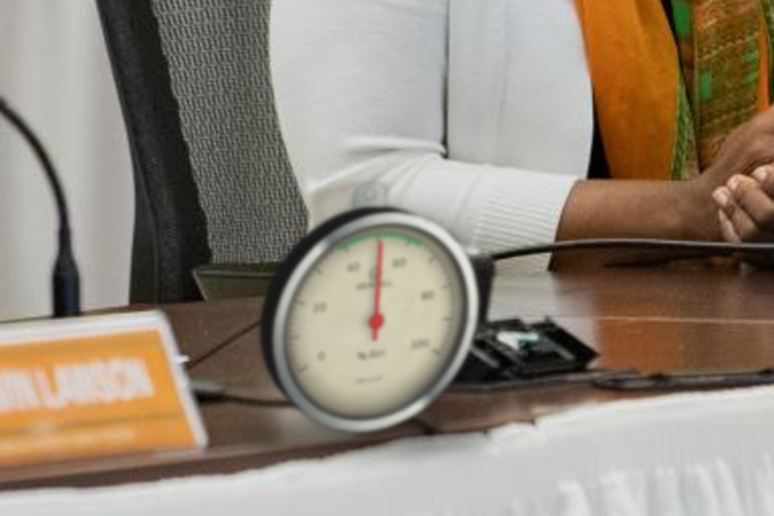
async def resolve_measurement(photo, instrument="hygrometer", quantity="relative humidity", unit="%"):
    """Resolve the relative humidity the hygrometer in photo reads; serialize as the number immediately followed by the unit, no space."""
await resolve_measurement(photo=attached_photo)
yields 50%
